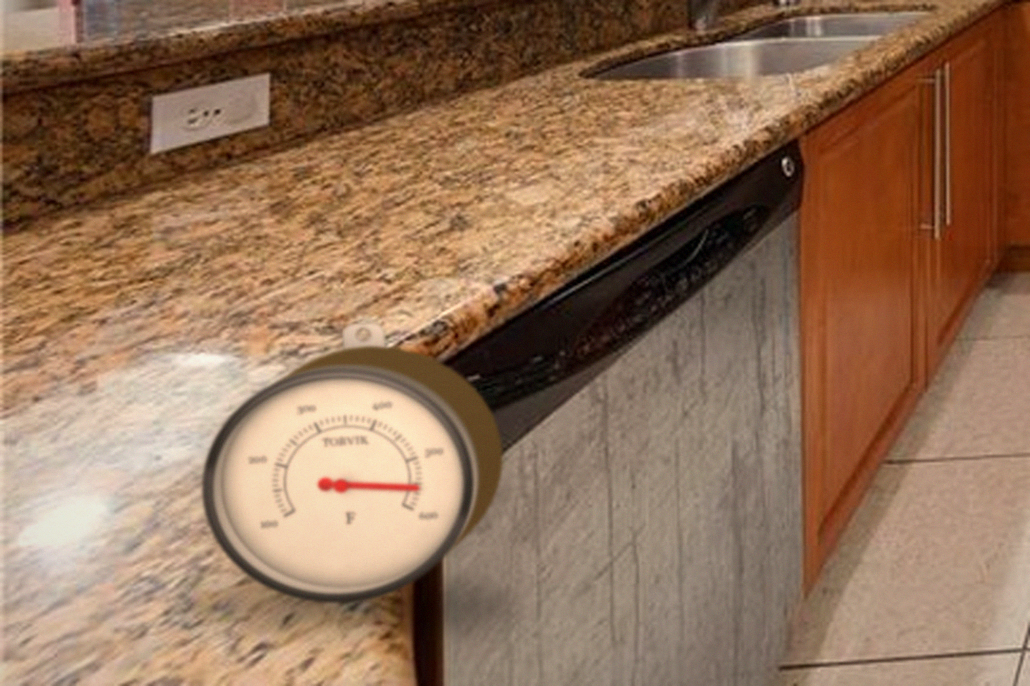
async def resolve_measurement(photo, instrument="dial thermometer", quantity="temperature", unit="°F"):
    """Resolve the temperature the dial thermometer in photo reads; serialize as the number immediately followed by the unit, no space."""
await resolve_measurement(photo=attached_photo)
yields 550°F
